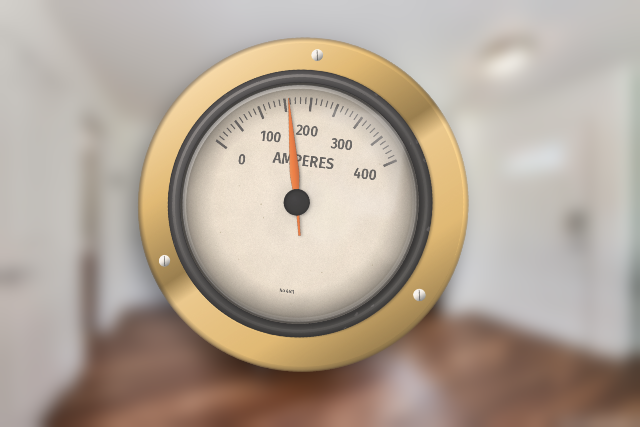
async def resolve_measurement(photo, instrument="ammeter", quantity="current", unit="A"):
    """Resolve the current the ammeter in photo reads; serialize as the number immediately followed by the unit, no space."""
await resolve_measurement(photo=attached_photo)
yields 160A
